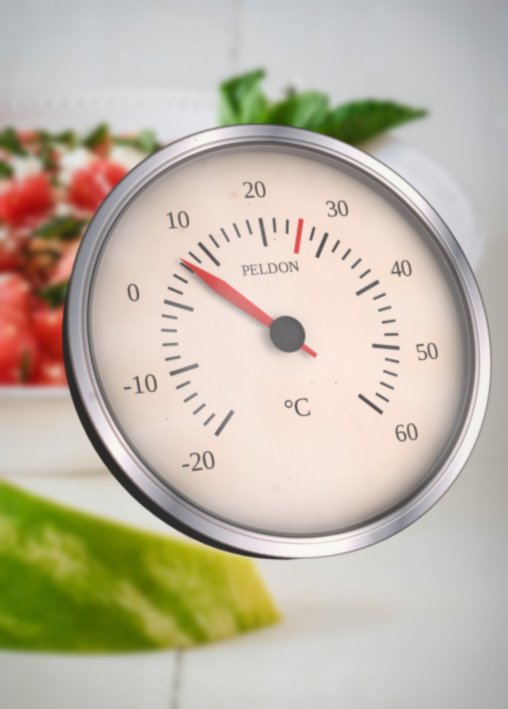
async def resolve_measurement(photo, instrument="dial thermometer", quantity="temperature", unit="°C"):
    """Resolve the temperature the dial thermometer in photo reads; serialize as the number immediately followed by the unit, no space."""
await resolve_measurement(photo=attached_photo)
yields 6°C
